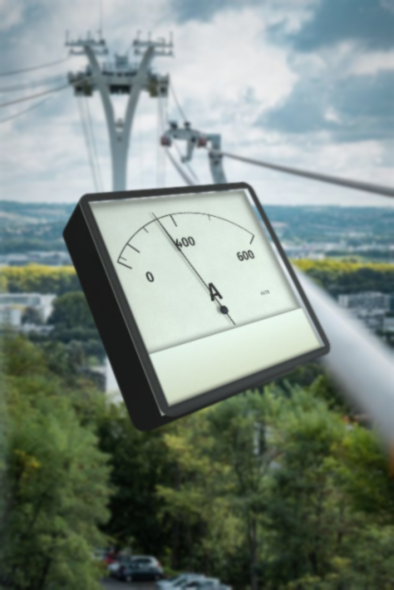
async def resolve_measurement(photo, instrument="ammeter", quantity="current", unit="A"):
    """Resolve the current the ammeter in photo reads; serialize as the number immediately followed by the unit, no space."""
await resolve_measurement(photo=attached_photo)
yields 350A
